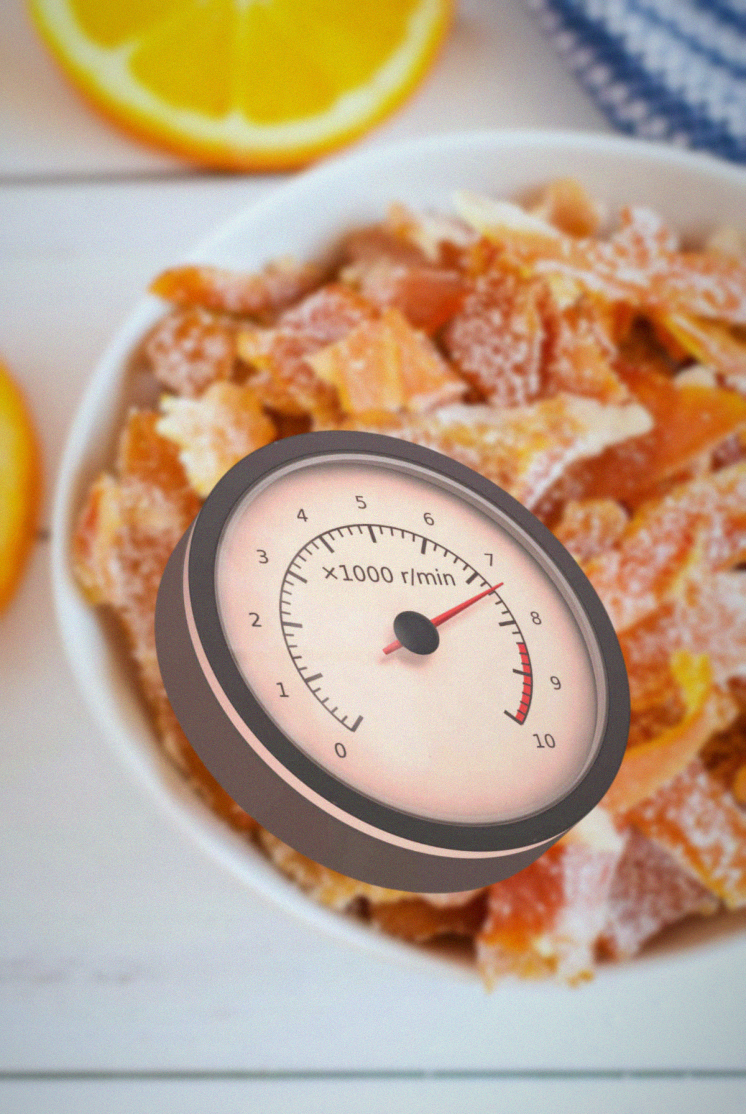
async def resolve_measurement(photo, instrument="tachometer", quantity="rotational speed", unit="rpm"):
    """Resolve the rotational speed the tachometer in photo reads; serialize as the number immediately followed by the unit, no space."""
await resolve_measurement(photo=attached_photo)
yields 7400rpm
